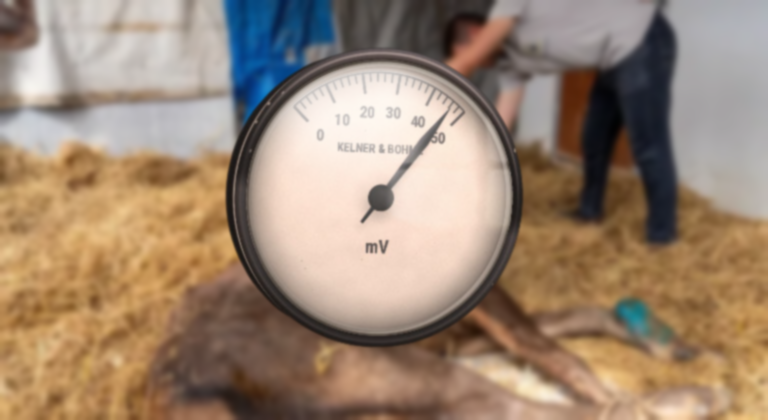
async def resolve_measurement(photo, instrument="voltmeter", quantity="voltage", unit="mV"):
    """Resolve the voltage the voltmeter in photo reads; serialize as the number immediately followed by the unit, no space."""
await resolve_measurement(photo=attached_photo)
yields 46mV
